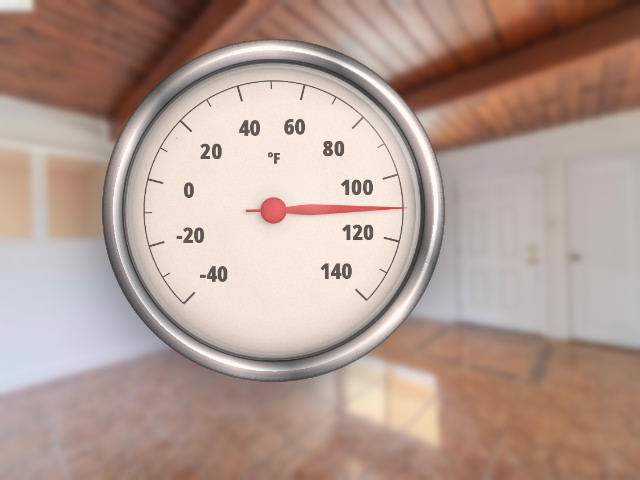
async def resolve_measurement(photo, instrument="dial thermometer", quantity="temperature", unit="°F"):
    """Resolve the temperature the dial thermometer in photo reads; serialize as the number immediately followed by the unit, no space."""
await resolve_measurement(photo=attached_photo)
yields 110°F
